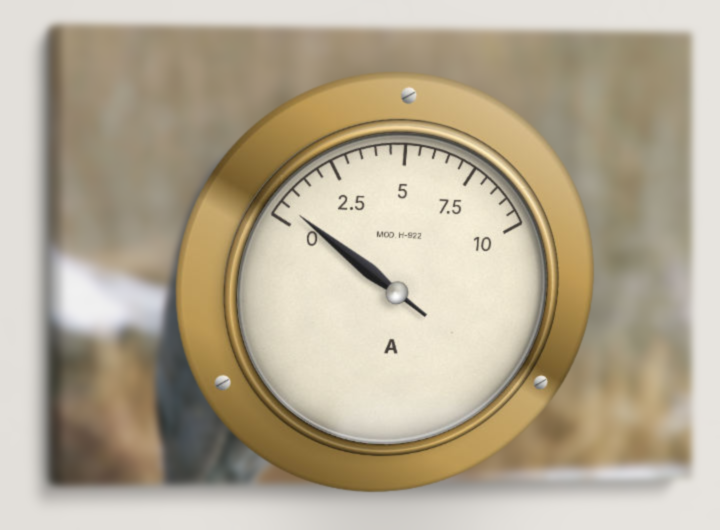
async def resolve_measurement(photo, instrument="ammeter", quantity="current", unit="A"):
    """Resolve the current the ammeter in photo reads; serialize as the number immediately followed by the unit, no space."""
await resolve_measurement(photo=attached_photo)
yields 0.5A
